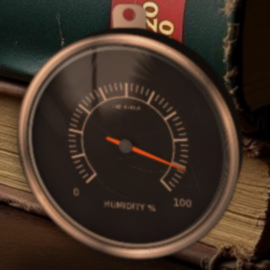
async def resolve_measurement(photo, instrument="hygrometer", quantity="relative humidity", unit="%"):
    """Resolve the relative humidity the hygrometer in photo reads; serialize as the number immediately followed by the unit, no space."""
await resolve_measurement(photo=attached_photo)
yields 90%
